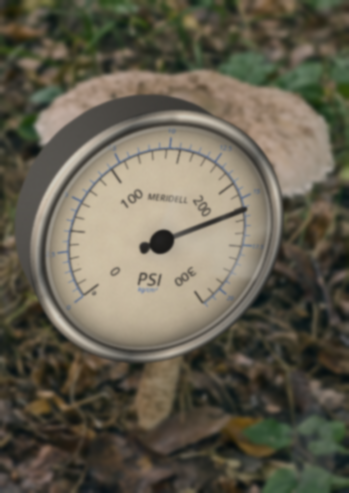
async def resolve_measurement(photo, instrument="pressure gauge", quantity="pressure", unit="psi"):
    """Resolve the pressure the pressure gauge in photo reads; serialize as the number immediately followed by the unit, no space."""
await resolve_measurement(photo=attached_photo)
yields 220psi
